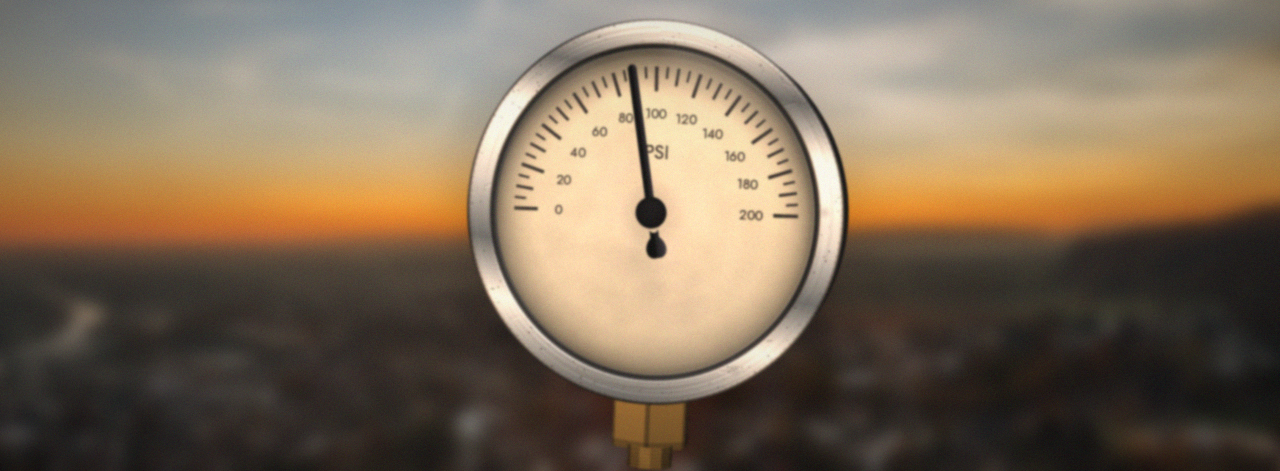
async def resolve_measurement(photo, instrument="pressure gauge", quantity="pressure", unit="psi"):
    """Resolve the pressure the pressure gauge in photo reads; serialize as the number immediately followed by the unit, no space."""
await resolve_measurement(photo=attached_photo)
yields 90psi
